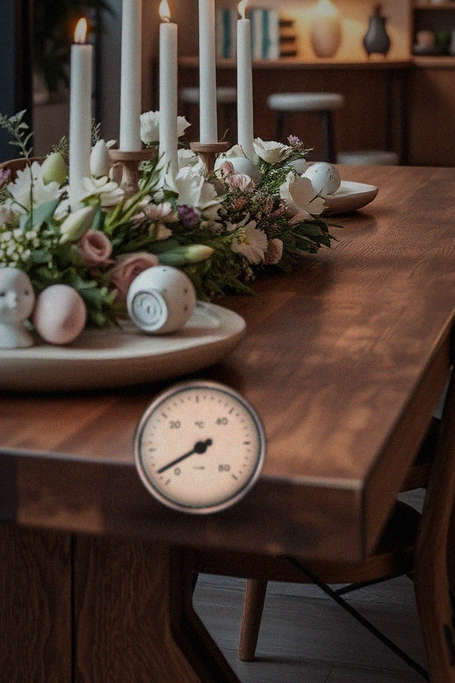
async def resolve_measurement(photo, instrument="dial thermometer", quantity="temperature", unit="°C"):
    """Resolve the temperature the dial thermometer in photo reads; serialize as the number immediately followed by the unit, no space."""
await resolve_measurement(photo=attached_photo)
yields 4°C
